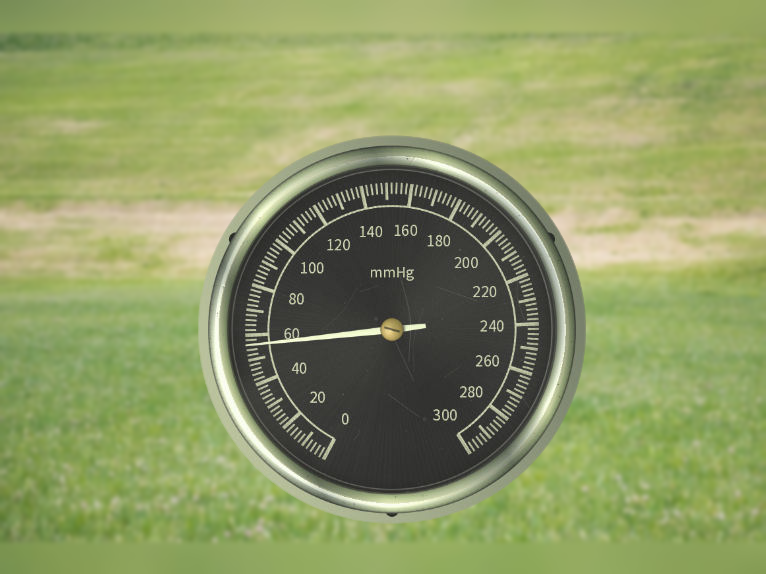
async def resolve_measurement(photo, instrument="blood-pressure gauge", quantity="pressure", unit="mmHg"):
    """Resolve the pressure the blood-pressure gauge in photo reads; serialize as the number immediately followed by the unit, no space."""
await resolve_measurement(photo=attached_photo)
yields 56mmHg
